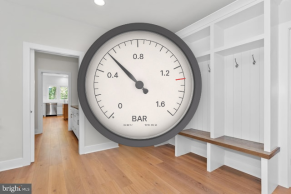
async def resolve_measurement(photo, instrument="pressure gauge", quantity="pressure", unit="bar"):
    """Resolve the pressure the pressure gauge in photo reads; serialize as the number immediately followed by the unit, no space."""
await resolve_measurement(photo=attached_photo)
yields 0.55bar
